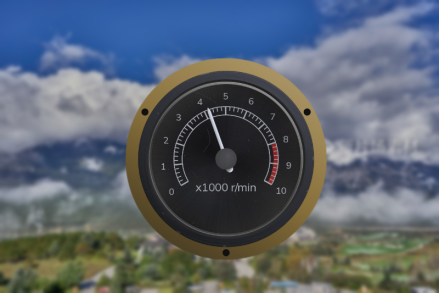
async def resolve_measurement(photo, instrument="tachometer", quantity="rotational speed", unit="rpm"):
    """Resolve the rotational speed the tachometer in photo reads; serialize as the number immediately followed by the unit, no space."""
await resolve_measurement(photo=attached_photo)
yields 4200rpm
